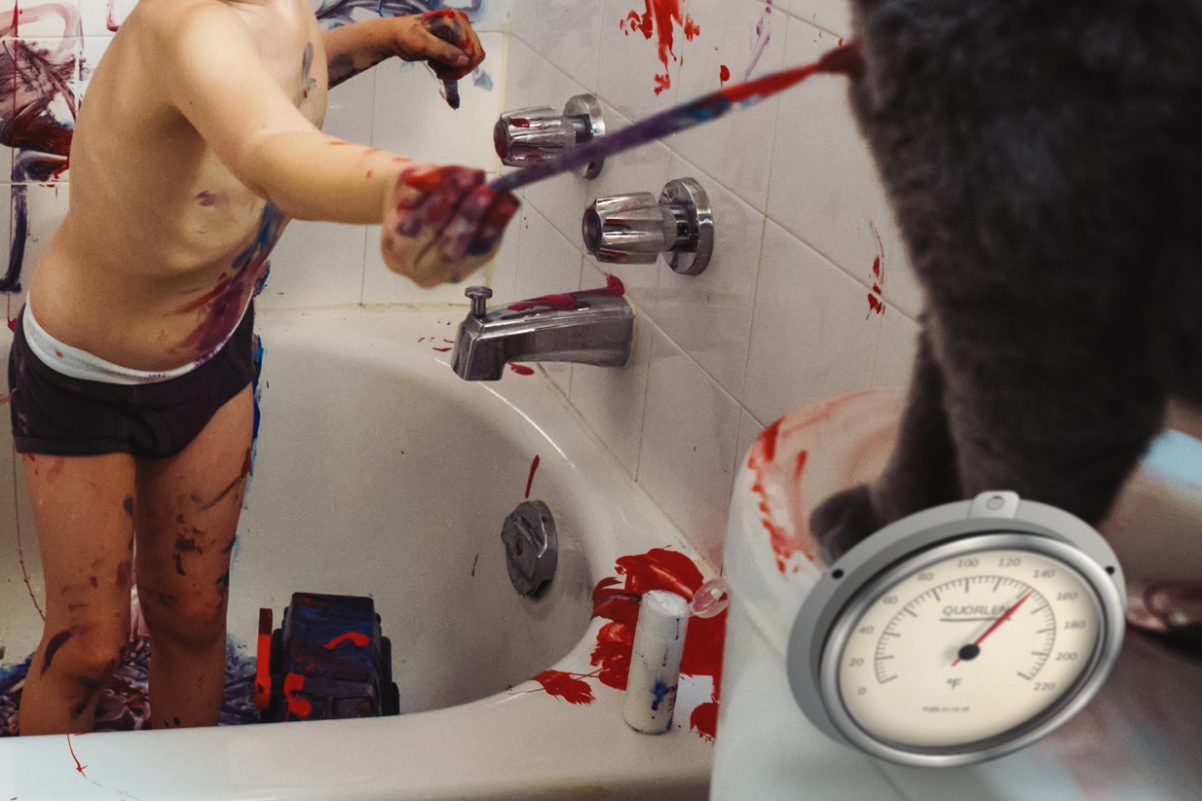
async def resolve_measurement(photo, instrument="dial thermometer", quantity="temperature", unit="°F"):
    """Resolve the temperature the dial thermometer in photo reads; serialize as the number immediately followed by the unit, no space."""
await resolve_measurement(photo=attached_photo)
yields 140°F
